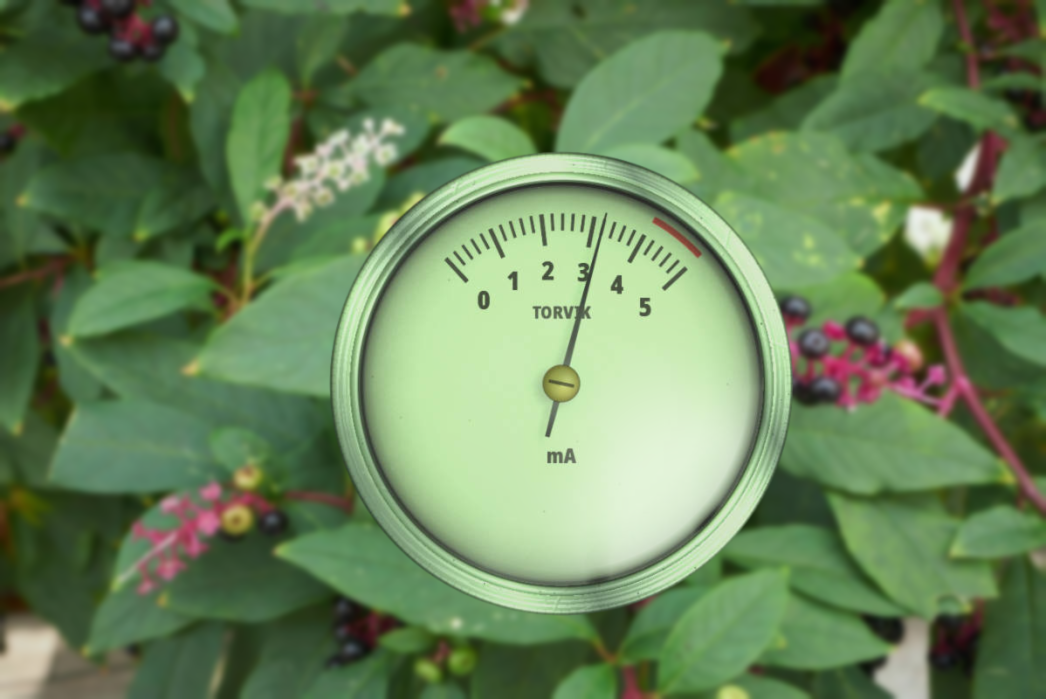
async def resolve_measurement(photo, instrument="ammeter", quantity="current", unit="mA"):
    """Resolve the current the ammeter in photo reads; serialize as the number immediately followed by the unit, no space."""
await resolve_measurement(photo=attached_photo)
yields 3.2mA
